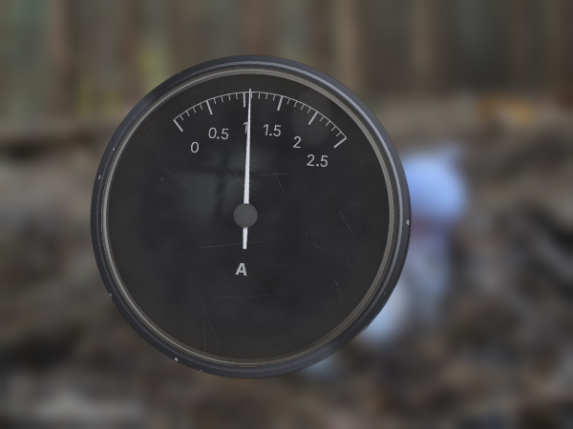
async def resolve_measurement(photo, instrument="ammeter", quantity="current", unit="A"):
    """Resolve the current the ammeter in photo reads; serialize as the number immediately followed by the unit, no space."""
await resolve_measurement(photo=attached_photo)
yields 1.1A
